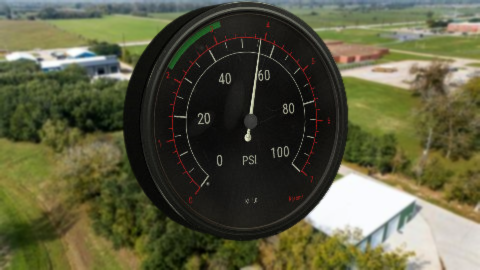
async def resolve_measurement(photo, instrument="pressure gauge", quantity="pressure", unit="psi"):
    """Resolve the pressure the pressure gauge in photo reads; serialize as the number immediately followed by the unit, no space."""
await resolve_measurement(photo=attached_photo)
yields 55psi
